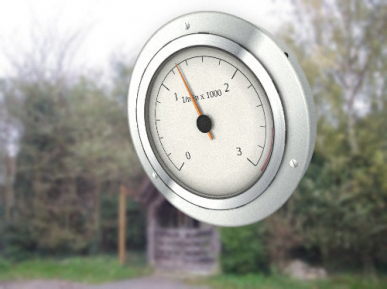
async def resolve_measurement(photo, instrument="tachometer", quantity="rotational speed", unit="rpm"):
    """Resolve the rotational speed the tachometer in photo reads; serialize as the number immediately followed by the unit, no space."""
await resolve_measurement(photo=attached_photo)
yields 1300rpm
